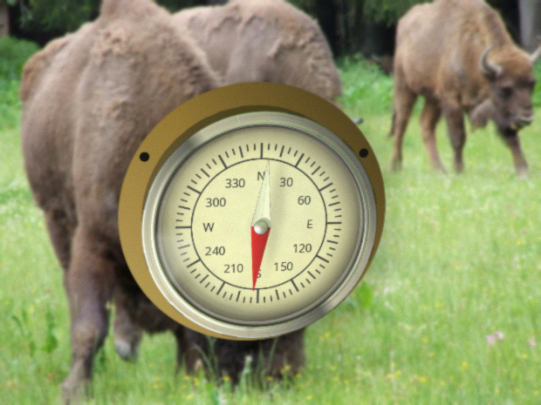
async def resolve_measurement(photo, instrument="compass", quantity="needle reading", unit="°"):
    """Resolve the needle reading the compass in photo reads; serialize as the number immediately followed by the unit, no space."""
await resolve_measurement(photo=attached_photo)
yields 185°
